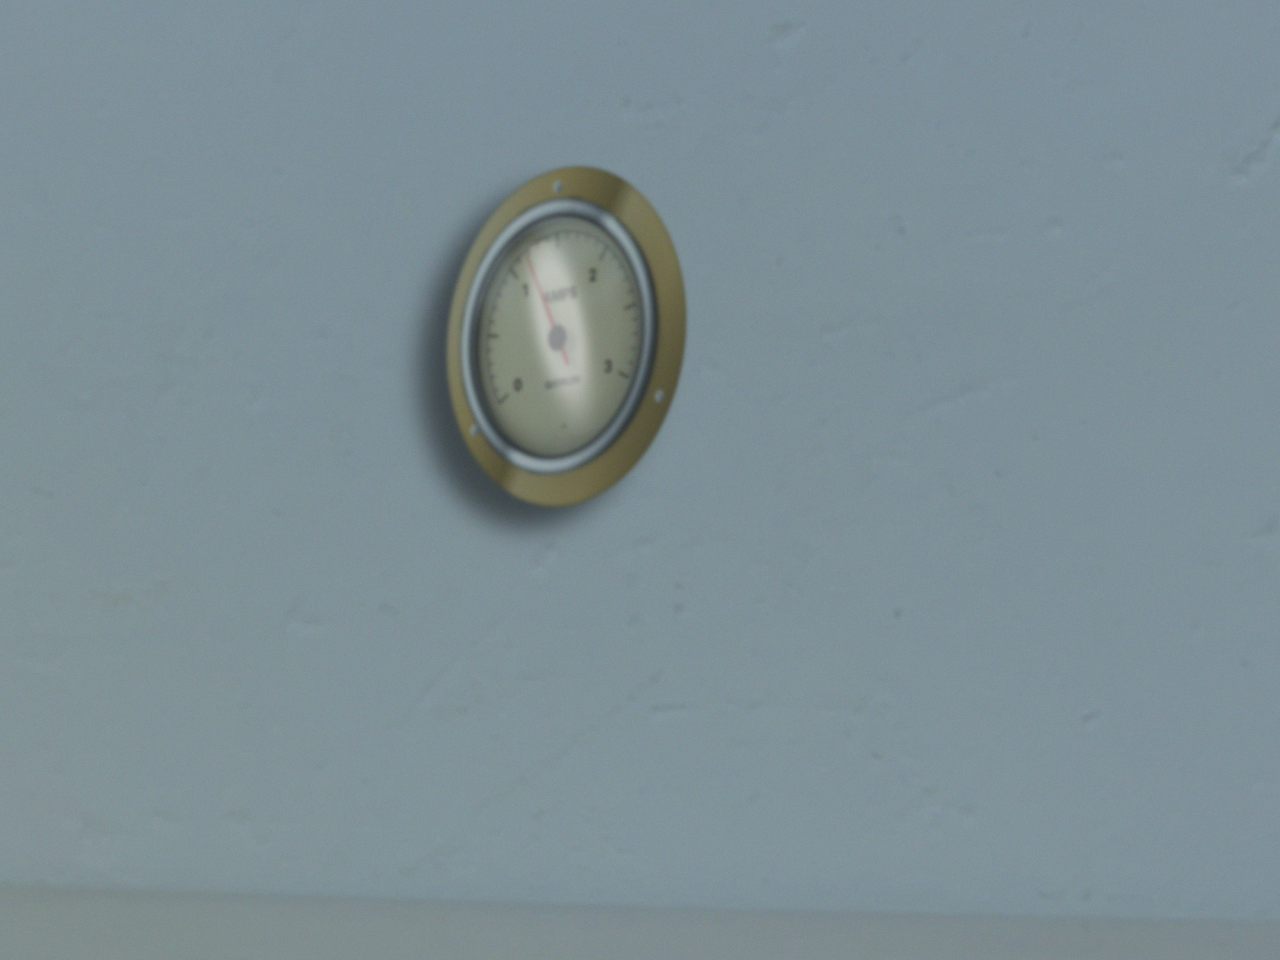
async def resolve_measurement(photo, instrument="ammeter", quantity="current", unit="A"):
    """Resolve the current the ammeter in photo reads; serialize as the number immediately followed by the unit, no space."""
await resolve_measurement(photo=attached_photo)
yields 1.2A
